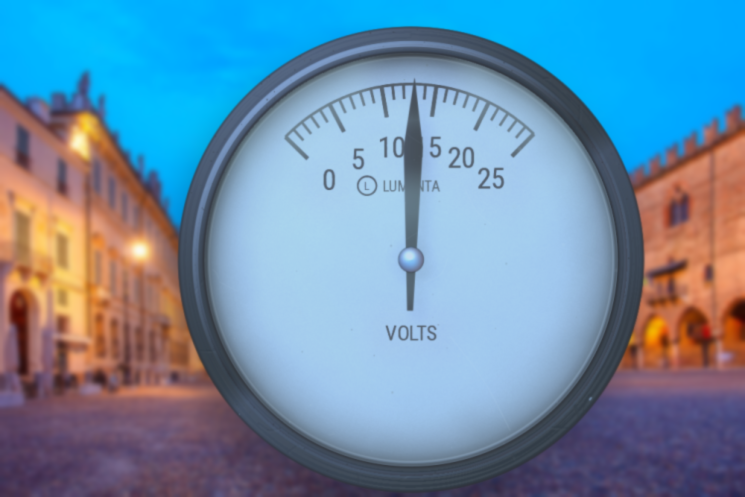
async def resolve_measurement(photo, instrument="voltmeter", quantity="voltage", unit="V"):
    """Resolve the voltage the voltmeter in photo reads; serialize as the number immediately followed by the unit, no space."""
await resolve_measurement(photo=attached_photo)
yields 13V
